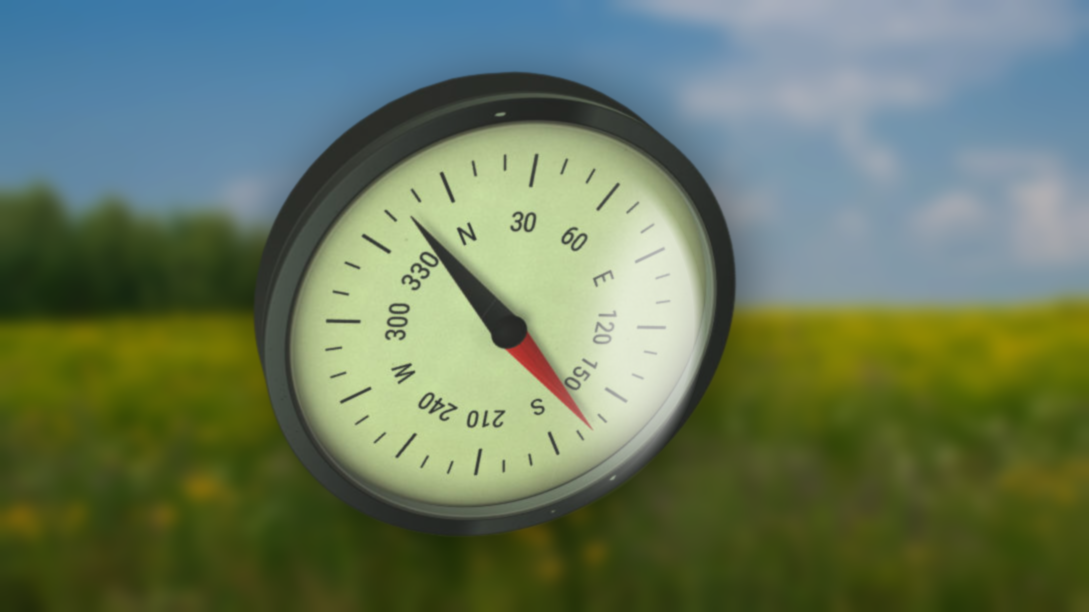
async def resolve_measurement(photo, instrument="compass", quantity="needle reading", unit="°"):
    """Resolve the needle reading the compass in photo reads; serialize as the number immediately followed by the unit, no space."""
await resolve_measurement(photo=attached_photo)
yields 165°
